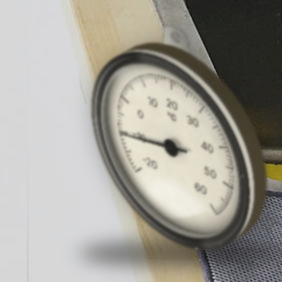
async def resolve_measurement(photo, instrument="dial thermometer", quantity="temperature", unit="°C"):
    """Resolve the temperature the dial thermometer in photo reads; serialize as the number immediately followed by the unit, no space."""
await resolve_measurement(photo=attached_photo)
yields -10°C
